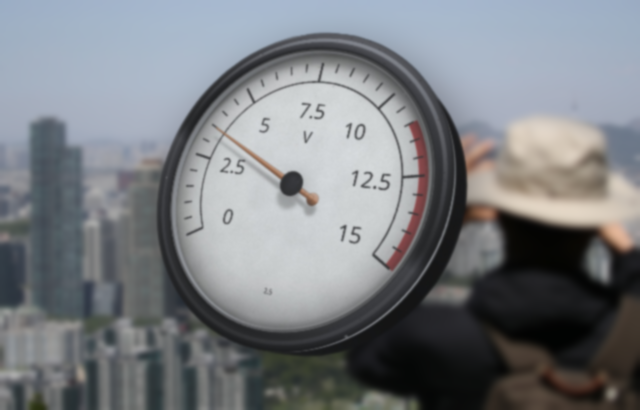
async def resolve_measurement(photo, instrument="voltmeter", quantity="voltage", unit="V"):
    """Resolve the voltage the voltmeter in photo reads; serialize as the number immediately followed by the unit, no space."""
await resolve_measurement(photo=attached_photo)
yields 3.5V
